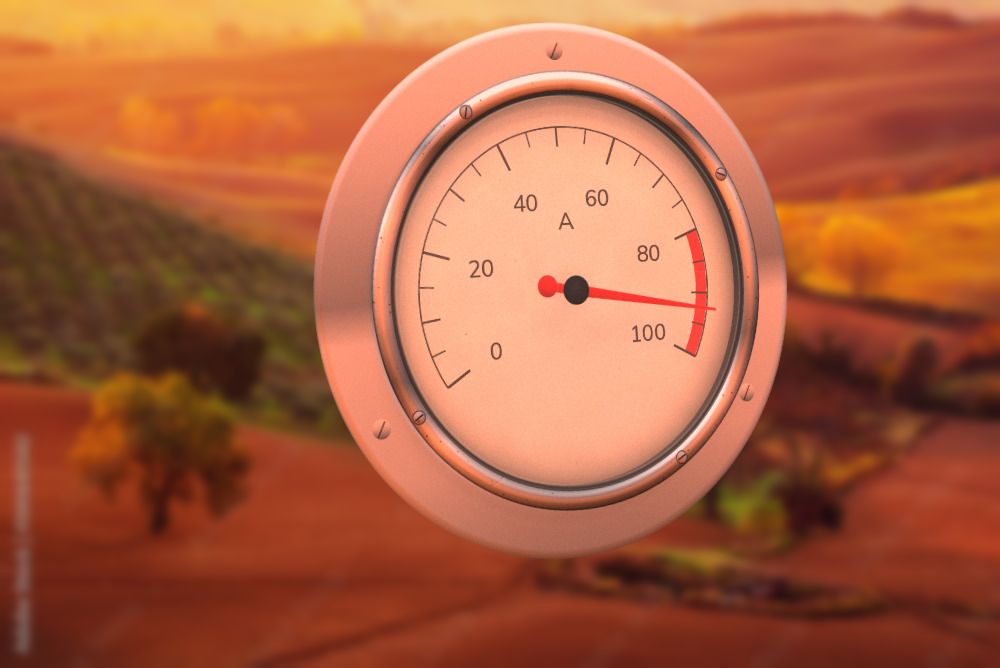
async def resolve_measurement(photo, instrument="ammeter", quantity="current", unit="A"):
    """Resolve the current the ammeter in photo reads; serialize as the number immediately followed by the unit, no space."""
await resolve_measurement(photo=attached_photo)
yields 92.5A
